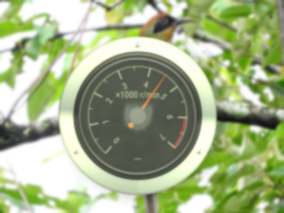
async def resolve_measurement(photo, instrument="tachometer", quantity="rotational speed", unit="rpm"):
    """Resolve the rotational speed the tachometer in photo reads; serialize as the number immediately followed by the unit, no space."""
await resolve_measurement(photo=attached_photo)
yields 4500rpm
